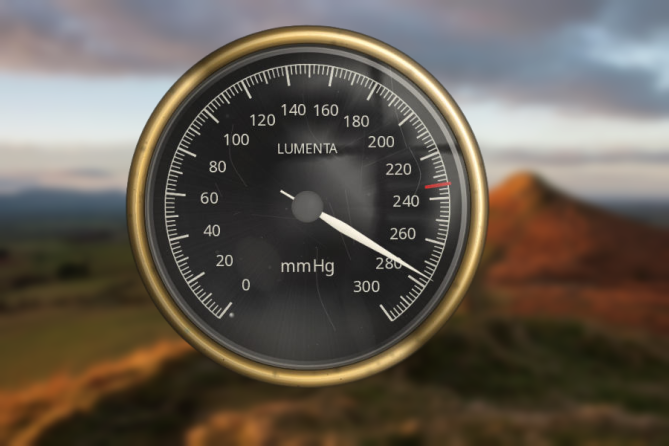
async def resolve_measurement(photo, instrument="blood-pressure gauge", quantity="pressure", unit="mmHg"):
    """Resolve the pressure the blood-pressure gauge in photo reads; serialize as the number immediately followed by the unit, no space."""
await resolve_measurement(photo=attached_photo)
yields 276mmHg
